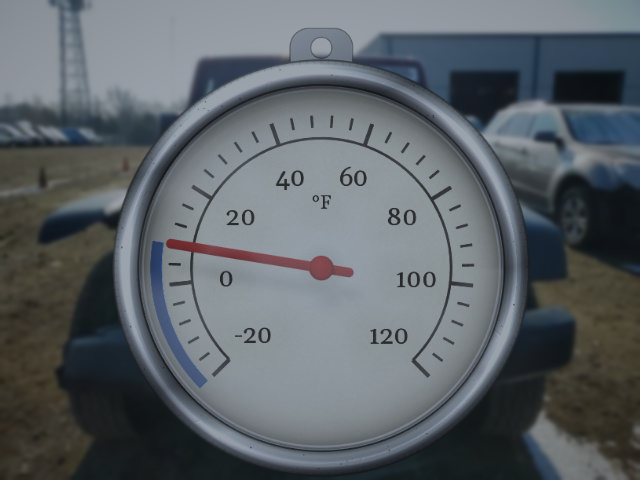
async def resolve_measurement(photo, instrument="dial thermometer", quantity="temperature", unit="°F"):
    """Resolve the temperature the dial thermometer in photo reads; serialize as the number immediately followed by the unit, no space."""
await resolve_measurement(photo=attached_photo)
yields 8°F
